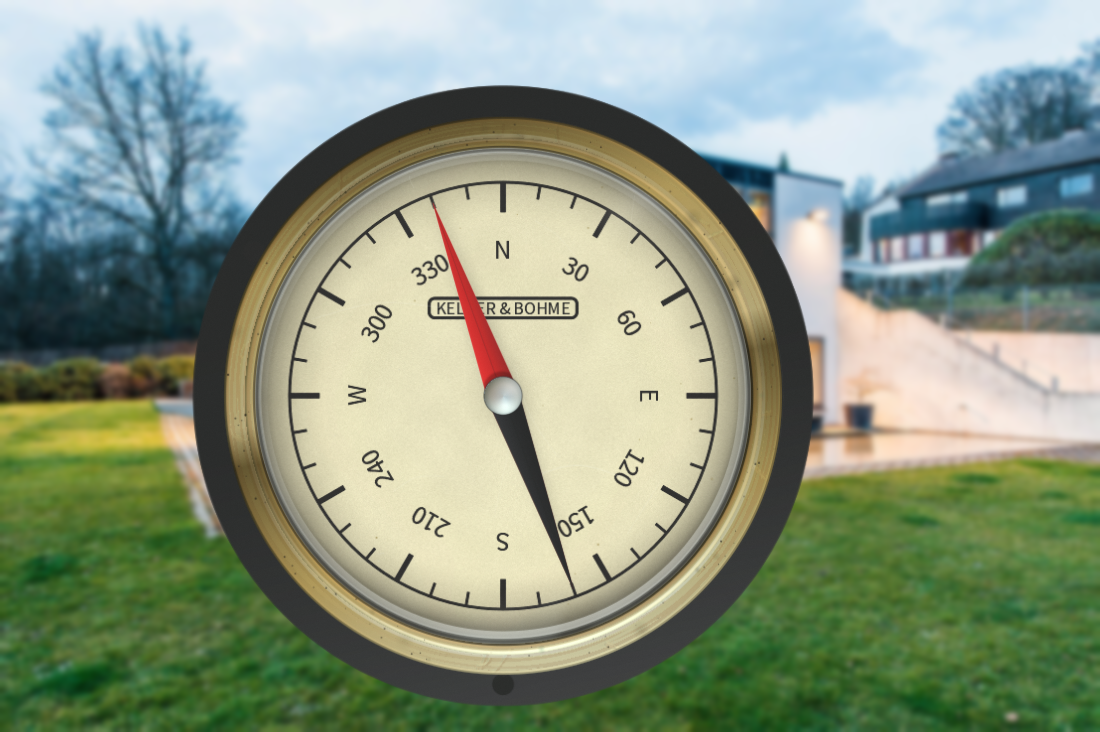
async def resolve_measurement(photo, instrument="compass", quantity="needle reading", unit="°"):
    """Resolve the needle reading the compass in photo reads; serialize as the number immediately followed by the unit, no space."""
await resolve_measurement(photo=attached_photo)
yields 340°
